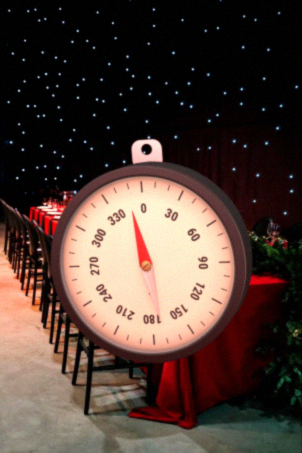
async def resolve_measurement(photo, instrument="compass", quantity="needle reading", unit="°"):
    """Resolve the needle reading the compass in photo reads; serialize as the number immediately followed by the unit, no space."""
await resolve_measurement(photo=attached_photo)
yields 350°
